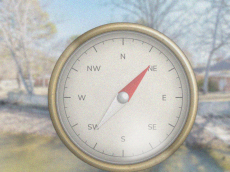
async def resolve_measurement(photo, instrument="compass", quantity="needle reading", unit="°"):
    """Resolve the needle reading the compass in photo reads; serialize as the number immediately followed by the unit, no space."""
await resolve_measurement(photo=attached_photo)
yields 40°
